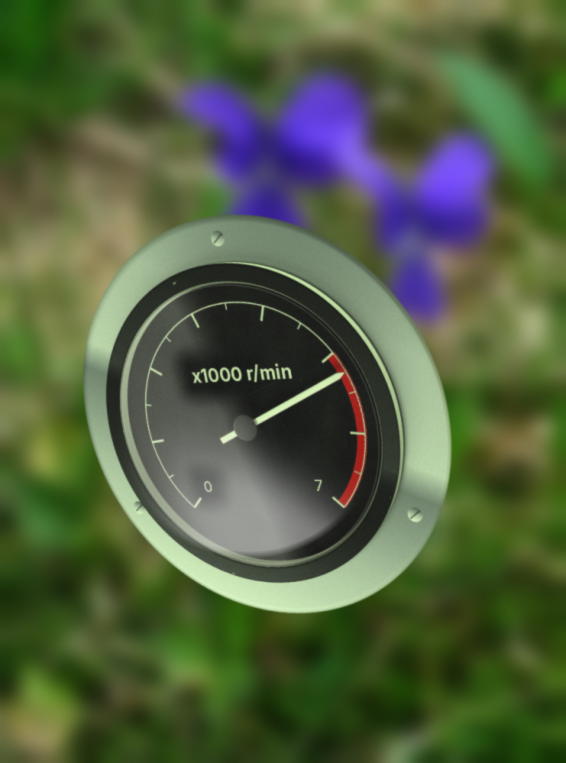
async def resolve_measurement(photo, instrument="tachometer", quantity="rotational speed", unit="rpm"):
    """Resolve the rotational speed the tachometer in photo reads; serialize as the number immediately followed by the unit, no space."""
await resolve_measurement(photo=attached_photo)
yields 5250rpm
